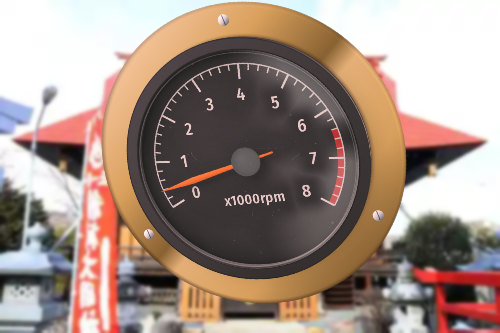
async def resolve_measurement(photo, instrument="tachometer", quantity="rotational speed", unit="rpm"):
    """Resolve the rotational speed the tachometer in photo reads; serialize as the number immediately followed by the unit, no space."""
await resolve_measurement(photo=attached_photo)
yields 400rpm
